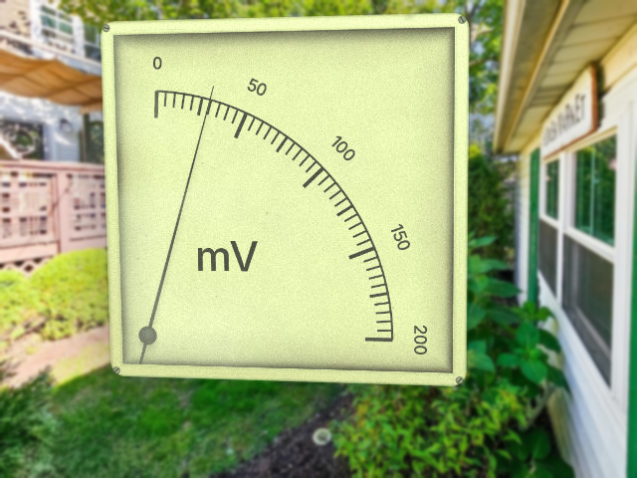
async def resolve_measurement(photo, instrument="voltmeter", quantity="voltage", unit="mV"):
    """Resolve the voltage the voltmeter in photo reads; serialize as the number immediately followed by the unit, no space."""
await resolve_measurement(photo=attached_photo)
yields 30mV
